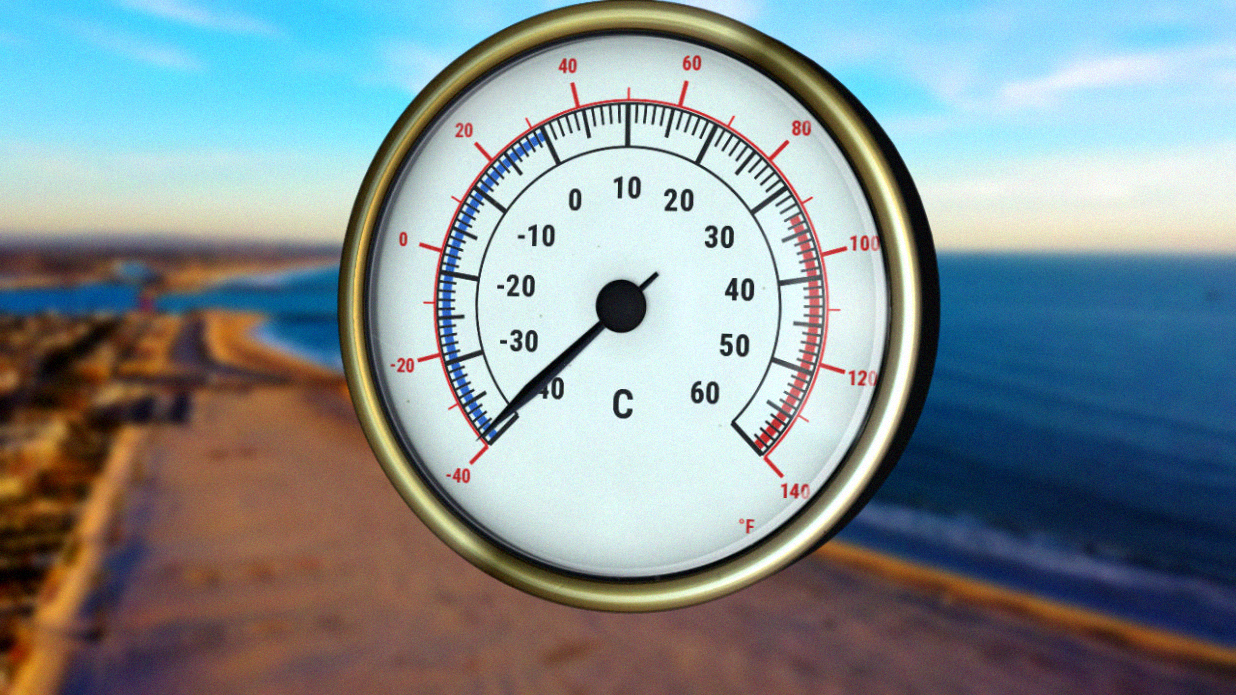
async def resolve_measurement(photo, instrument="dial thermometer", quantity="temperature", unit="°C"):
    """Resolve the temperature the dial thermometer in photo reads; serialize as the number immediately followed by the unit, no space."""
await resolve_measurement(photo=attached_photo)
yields -39°C
